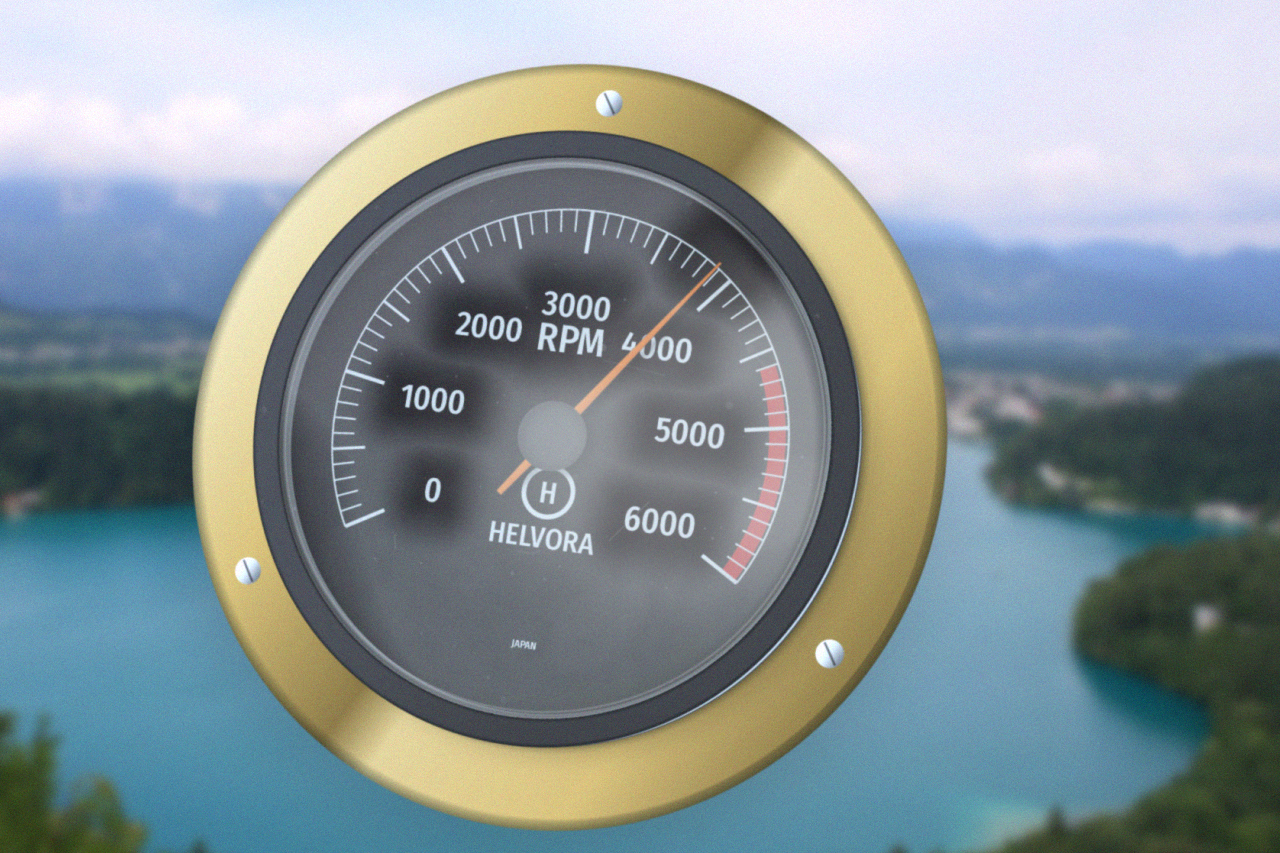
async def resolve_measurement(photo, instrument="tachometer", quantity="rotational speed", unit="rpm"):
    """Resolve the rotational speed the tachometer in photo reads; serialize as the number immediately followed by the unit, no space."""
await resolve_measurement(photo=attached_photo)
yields 3900rpm
